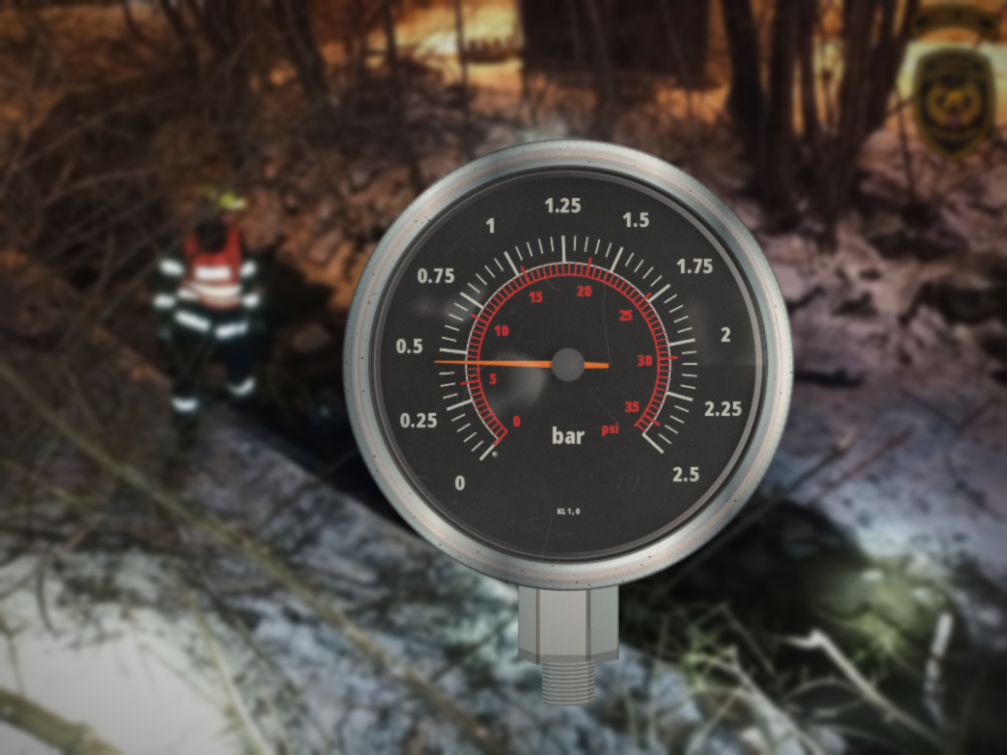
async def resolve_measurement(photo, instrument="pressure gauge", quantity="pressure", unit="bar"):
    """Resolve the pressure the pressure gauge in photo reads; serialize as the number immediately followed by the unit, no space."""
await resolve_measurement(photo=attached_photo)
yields 0.45bar
